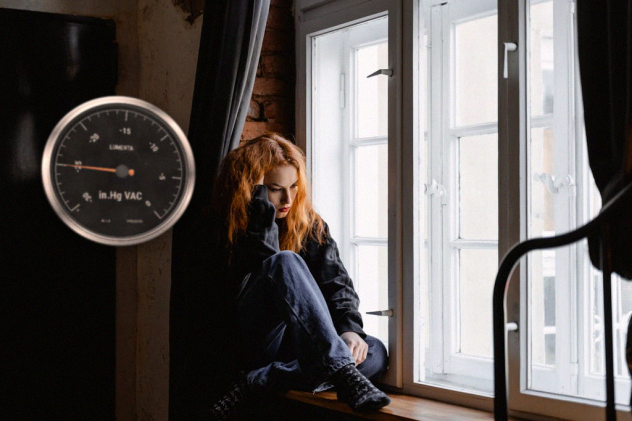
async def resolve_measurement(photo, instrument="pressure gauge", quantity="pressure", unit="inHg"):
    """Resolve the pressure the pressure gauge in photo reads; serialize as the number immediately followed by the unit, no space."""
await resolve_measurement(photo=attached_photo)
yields -25inHg
